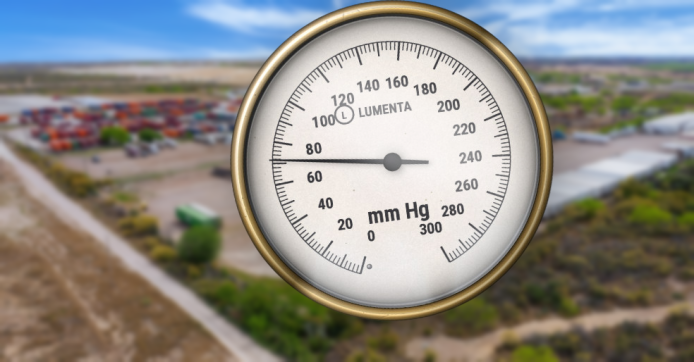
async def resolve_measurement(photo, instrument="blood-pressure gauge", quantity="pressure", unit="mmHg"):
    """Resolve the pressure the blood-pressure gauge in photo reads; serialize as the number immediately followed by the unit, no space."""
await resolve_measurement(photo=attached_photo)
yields 72mmHg
